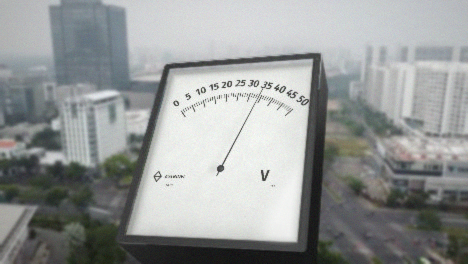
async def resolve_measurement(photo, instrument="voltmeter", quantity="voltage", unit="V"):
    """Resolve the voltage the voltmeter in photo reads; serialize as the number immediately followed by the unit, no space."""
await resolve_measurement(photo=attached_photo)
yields 35V
